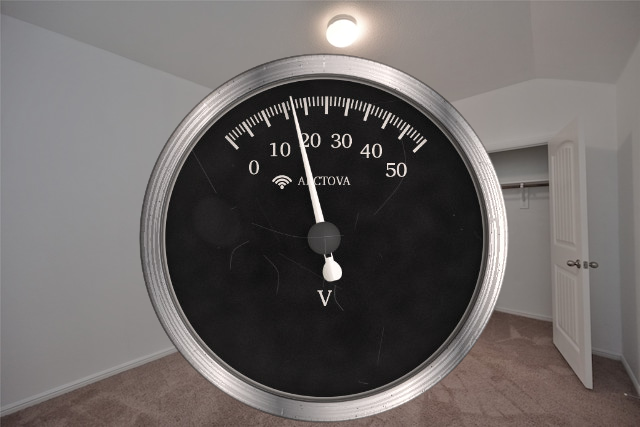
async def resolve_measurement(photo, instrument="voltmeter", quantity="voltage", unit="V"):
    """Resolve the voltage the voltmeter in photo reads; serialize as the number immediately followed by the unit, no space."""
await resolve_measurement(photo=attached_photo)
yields 17V
